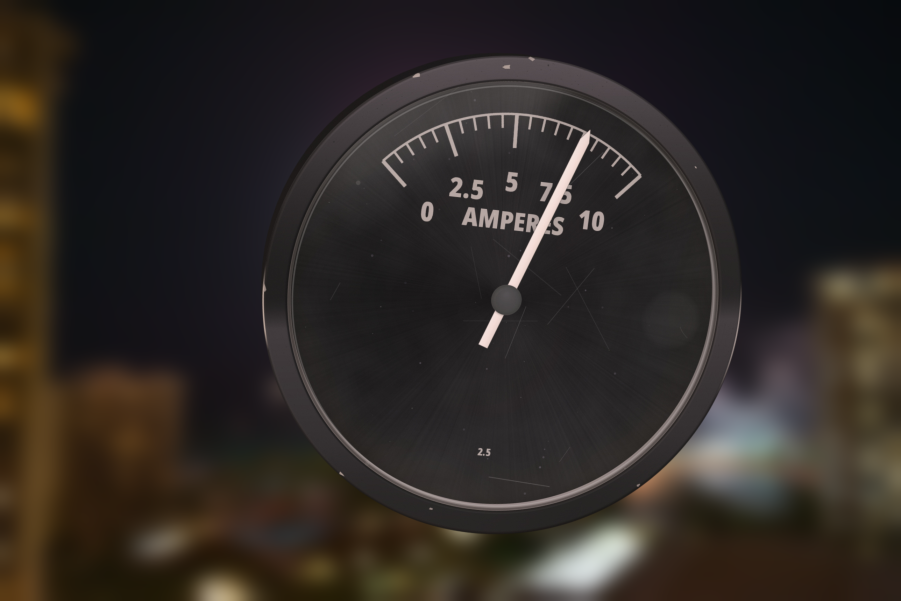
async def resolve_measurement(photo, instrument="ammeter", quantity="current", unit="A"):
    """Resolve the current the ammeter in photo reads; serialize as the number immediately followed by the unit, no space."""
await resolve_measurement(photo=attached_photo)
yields 7.5A
